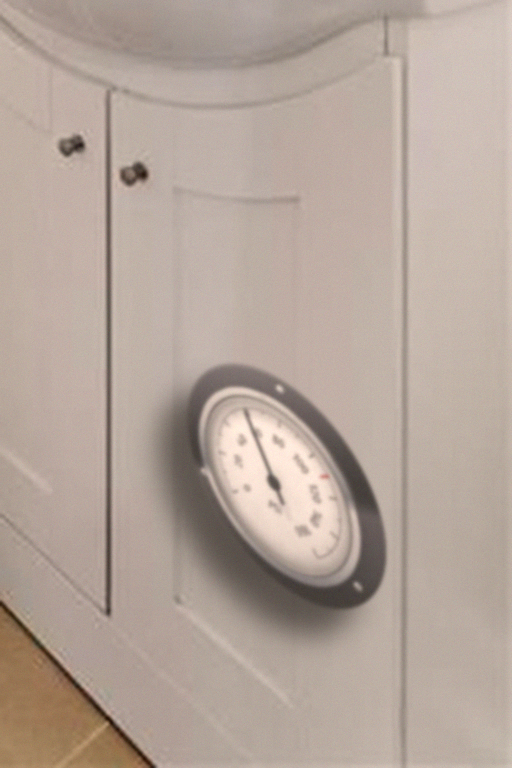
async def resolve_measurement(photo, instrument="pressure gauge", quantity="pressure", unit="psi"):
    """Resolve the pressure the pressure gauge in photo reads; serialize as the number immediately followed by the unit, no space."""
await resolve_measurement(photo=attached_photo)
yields 60psi
